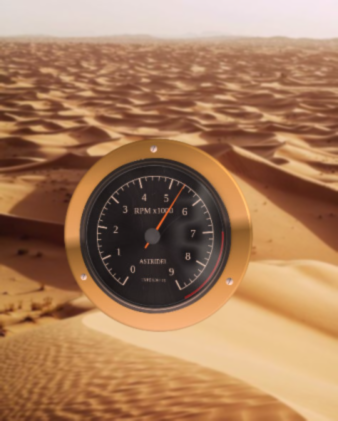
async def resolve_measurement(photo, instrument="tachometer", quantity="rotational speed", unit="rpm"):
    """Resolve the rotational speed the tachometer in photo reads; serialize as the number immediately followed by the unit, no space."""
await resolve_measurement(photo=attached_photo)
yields 5400rpm
